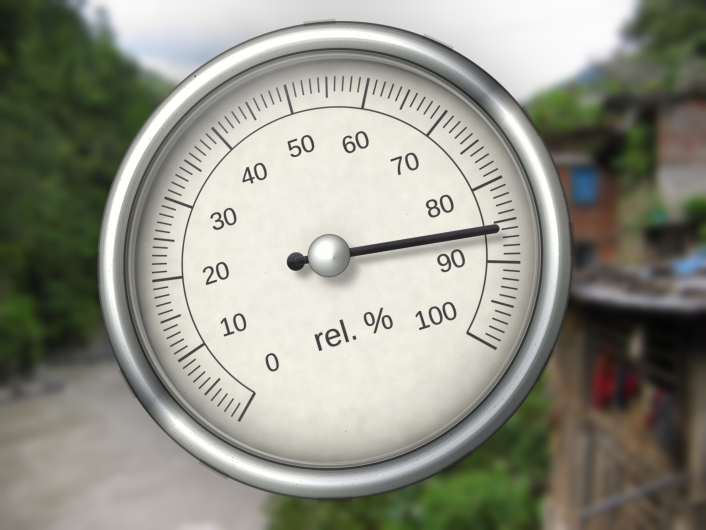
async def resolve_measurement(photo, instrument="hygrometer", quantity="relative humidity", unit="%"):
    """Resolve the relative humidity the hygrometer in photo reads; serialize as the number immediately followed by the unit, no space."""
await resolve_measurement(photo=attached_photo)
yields 86%
